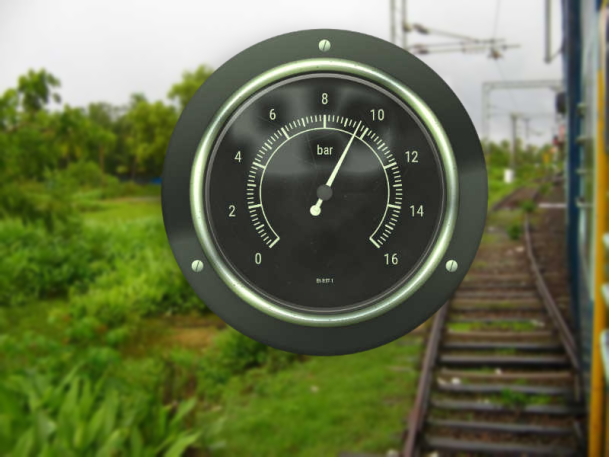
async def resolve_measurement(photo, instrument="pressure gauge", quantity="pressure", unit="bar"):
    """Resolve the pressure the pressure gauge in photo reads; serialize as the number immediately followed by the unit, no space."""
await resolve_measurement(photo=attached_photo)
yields 9.6bar
